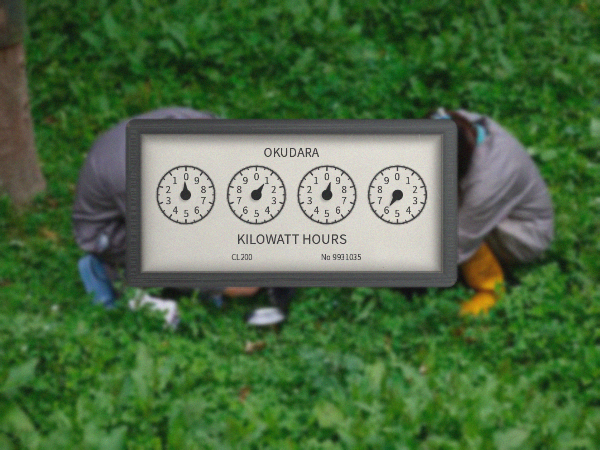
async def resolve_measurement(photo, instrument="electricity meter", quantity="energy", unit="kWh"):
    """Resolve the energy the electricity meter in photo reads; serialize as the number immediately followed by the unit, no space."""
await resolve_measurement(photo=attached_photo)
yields 96kWh
